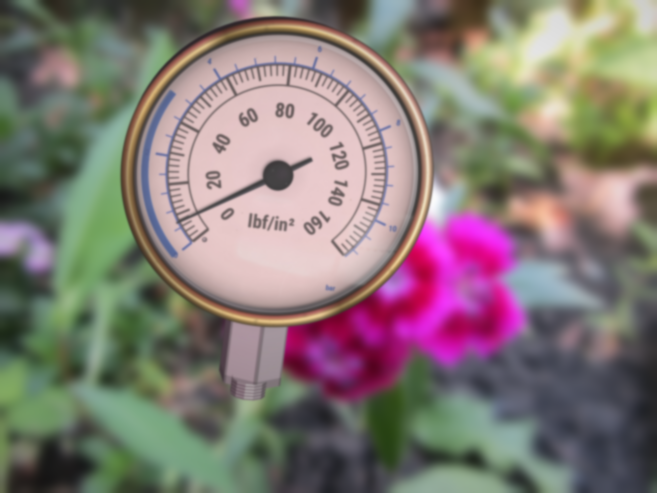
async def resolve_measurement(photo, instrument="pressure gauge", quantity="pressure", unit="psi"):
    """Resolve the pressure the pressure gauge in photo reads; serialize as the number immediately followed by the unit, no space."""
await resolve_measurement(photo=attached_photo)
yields 8psi
